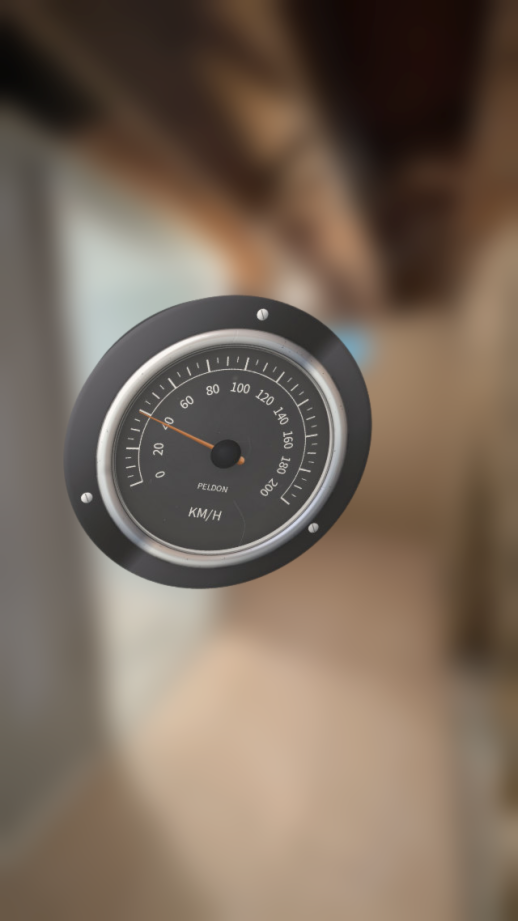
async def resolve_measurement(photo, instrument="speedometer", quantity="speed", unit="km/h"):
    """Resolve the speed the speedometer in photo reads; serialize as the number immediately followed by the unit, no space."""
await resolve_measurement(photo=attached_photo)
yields 40km/h
